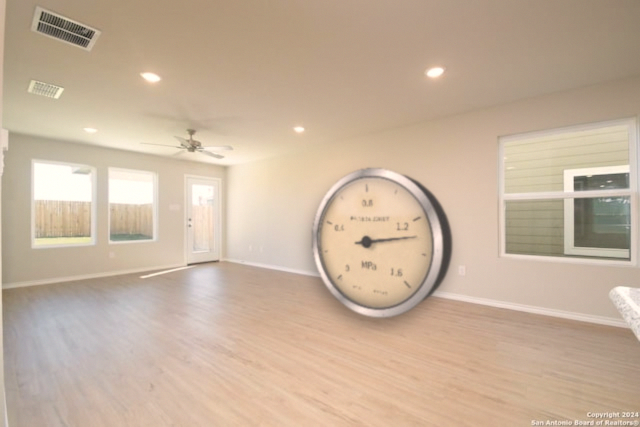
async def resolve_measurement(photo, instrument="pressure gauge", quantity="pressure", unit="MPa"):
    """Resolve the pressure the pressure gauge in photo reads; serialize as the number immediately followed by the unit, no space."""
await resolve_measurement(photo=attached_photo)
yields 1.3MPa
